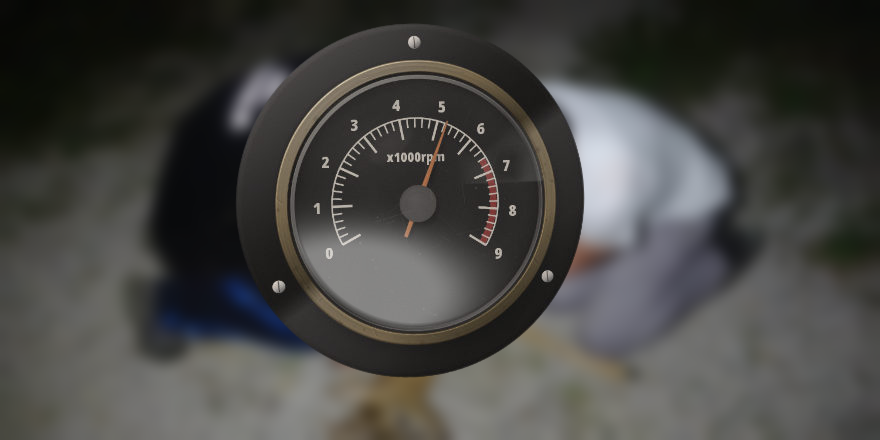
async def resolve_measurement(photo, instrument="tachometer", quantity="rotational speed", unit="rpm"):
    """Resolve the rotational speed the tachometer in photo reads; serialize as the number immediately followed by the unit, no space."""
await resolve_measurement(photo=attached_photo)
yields 5200rpm
